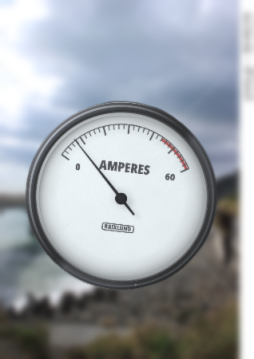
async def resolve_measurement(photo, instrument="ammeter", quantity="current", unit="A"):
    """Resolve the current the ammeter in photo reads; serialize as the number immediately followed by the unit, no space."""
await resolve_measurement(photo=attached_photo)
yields 8A
